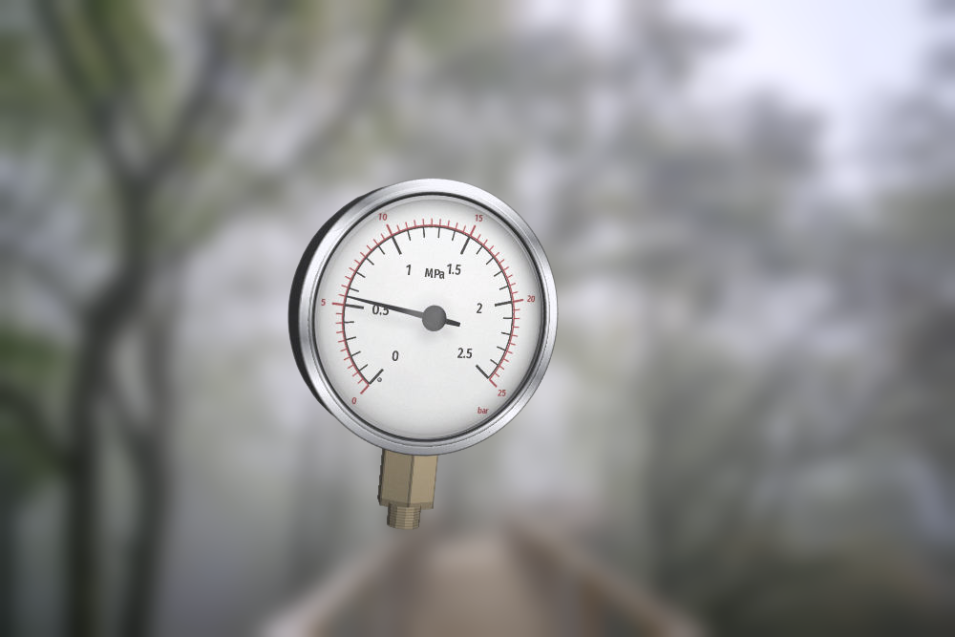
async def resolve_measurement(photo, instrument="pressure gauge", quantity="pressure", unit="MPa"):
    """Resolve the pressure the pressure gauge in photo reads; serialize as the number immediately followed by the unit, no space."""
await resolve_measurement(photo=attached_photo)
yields 0.55MPa
